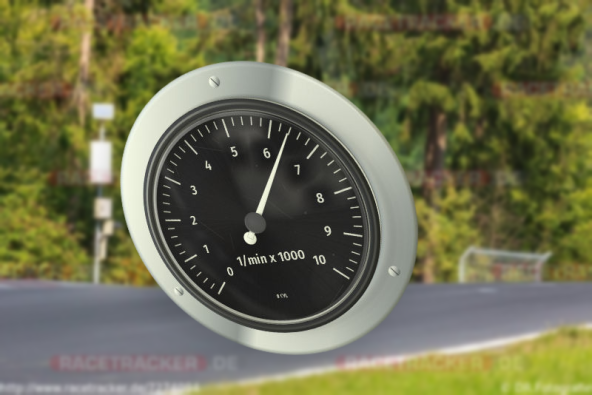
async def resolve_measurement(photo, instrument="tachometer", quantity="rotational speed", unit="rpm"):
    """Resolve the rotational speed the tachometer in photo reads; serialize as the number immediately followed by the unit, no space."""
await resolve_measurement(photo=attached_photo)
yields 6400rpm
